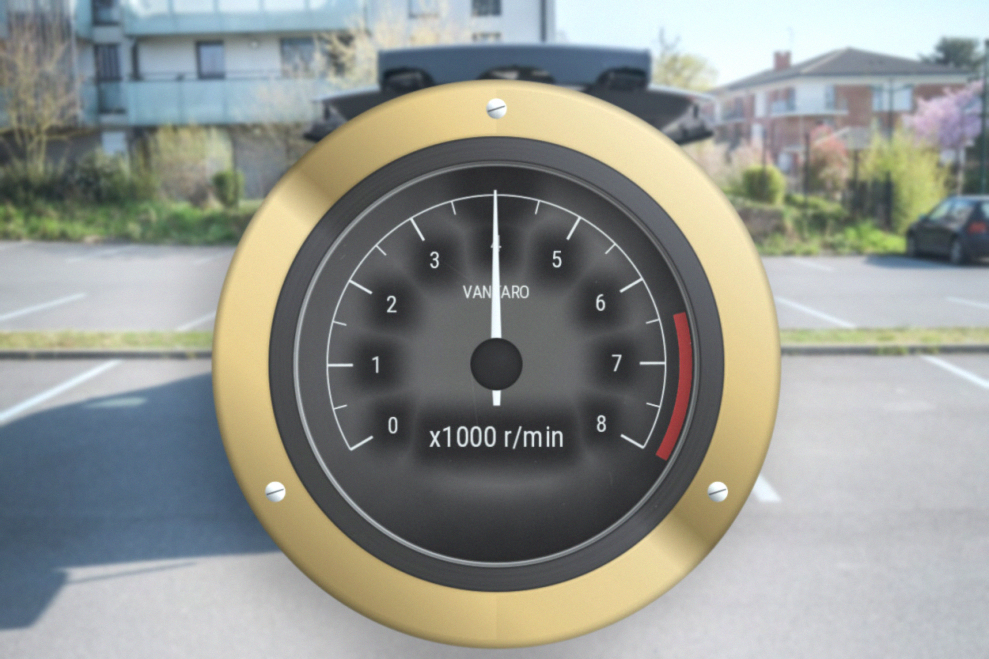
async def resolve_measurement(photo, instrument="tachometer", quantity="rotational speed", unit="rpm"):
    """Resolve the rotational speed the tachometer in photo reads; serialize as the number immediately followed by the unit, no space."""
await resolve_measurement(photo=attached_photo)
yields 4000rpm
